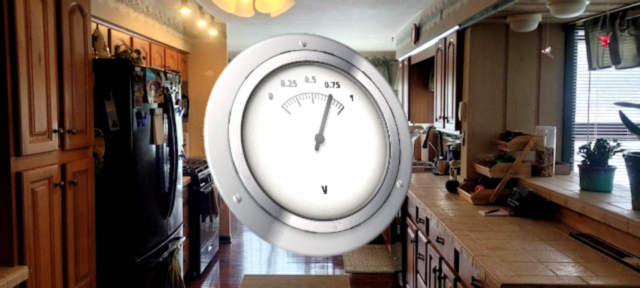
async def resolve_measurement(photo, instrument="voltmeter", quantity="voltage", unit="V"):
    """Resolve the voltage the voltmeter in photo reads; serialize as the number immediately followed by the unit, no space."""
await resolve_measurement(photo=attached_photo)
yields 0.75V
